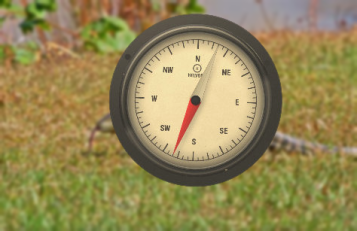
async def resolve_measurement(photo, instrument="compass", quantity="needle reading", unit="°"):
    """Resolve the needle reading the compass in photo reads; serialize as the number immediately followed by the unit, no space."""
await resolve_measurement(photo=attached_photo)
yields 200°
